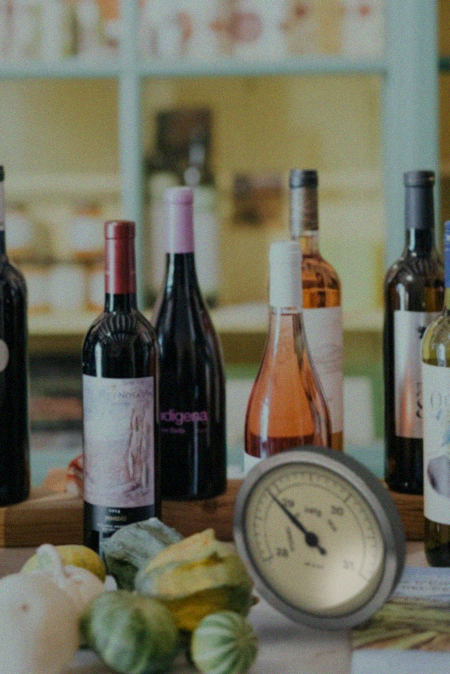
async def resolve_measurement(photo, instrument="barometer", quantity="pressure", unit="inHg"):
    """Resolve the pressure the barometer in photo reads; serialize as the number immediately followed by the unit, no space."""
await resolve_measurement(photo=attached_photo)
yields 28.9inHg
